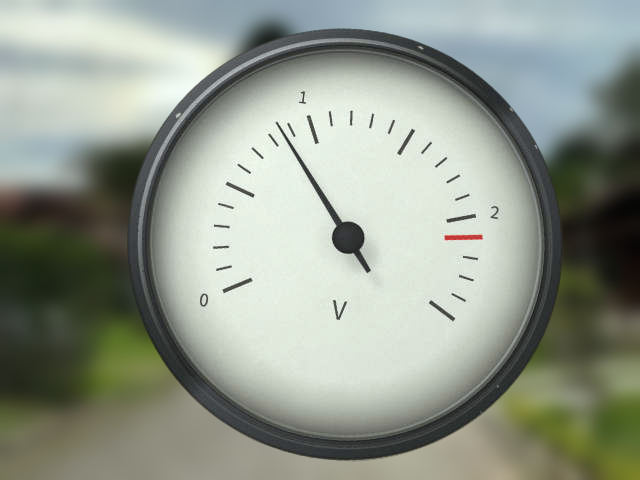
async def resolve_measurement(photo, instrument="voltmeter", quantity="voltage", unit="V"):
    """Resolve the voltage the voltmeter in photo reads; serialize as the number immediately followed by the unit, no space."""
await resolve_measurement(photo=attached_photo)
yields 0.85V
